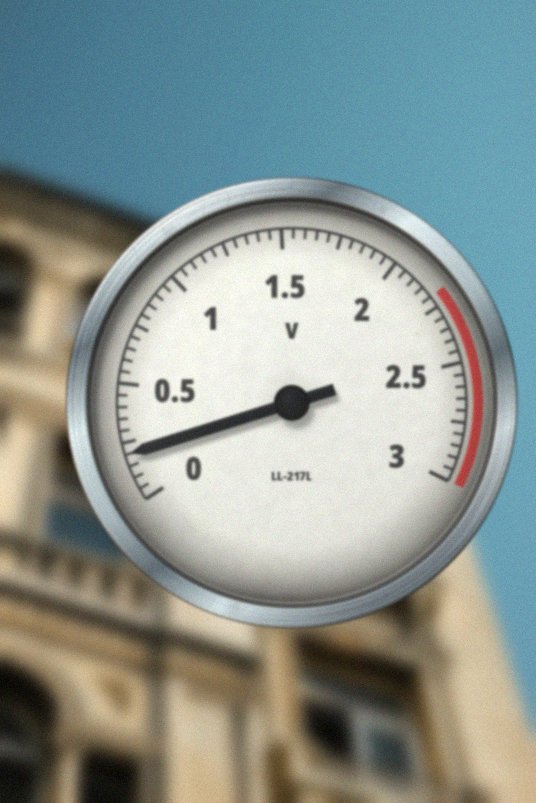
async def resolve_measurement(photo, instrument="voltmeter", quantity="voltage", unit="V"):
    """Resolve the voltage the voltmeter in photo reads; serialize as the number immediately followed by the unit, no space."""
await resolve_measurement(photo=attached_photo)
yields 0.2V
